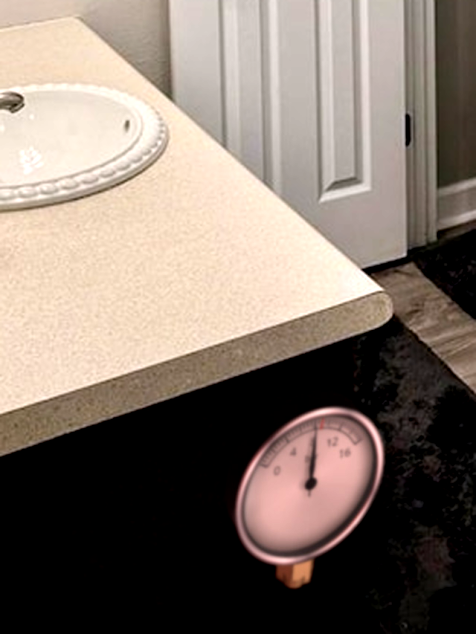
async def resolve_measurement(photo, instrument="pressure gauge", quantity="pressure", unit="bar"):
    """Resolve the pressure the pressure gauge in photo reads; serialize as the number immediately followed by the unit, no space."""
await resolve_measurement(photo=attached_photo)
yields 8bar
